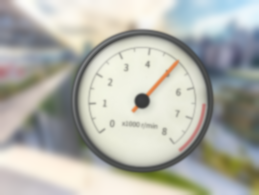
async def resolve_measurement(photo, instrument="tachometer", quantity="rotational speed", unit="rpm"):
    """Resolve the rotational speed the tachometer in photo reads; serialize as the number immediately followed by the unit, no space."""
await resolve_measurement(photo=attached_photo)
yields 5000rpm
